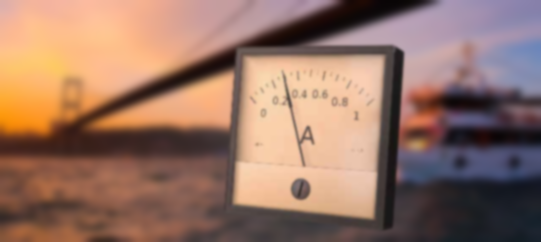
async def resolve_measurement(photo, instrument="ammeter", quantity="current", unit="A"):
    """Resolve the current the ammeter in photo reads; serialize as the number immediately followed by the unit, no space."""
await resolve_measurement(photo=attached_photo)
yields 0.3A
